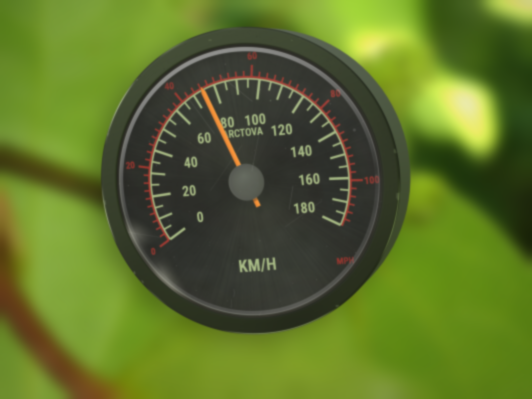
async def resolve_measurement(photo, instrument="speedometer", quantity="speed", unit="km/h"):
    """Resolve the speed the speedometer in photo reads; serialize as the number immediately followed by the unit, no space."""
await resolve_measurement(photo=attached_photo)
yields 75km/h
